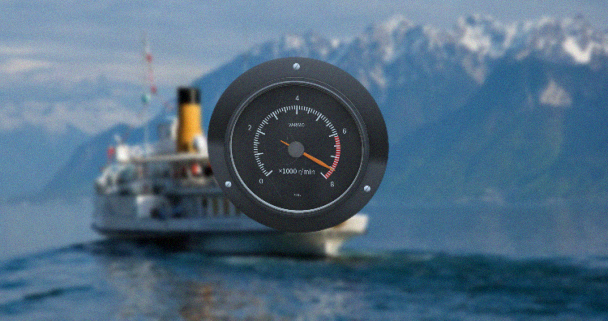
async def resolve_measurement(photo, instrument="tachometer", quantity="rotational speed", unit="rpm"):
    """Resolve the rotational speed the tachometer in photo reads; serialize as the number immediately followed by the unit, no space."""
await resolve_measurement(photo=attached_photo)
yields 7500rpm
